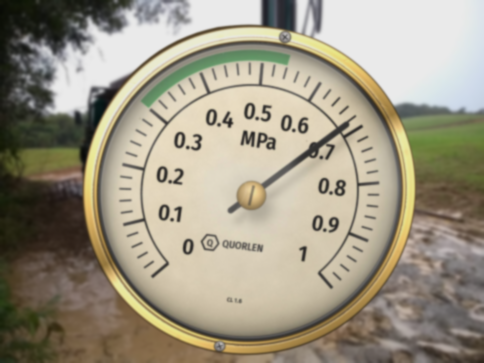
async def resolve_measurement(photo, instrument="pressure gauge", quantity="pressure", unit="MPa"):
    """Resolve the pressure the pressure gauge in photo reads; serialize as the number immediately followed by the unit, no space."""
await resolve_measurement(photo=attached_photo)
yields 0.68MPa
